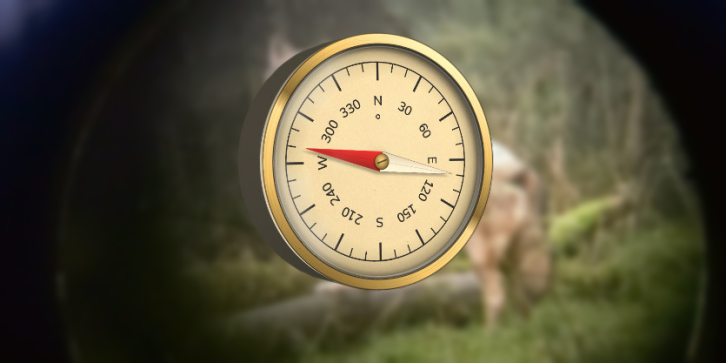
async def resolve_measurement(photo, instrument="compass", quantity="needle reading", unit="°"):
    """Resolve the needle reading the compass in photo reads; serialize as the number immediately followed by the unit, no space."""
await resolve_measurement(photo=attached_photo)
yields 280°
